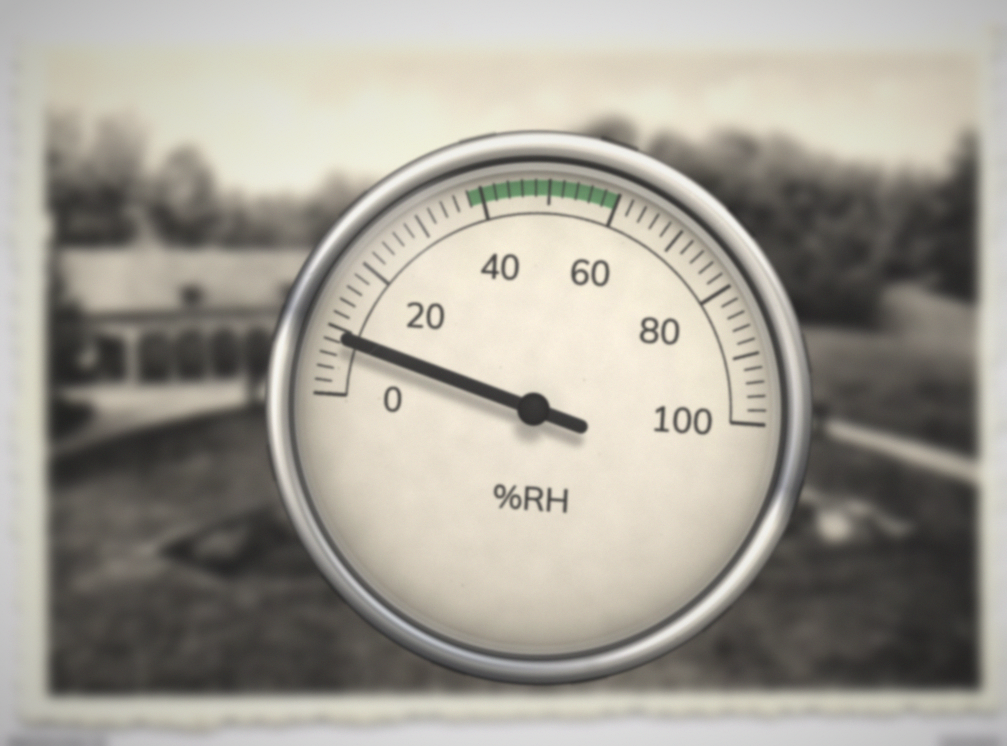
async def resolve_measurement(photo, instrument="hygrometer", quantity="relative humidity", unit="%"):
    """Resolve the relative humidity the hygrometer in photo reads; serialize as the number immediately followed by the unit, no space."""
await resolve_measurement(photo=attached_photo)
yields 9%
